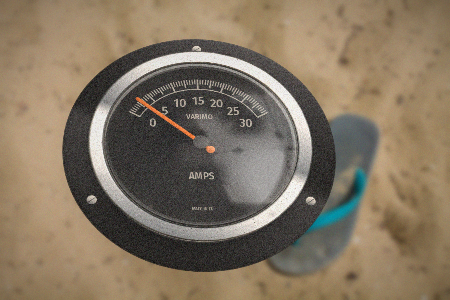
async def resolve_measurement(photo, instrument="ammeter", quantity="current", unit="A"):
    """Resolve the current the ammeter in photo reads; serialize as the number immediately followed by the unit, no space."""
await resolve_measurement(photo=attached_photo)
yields 2.5A
